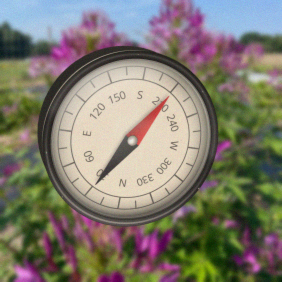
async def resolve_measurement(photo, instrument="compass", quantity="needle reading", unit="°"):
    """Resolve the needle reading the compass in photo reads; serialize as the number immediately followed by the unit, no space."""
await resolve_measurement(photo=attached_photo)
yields 210°
